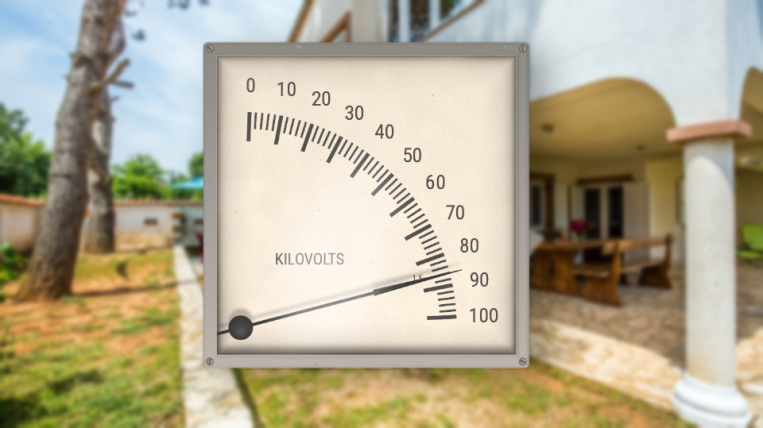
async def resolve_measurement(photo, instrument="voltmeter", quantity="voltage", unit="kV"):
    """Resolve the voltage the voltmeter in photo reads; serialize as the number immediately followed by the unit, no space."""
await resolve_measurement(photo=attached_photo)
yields 86kV
